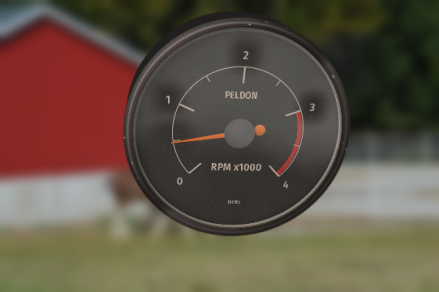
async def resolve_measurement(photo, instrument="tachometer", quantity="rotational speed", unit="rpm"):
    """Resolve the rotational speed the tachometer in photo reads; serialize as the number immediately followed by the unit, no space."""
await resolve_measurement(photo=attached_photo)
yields 500rpm
